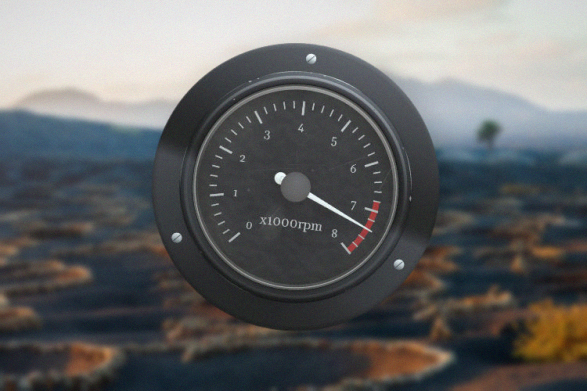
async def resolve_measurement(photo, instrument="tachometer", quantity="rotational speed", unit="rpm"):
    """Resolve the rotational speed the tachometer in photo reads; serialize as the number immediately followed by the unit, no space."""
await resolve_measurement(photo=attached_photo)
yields 7400rpm
